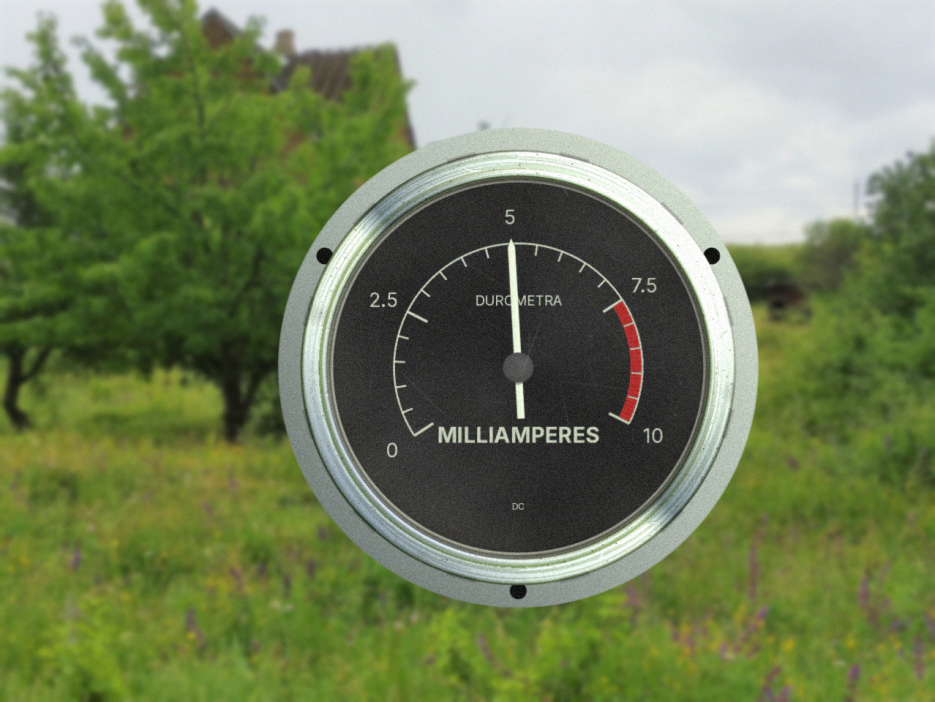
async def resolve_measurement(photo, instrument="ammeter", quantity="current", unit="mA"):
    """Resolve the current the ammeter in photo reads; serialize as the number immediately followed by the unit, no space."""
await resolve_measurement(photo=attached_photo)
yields 5mA
